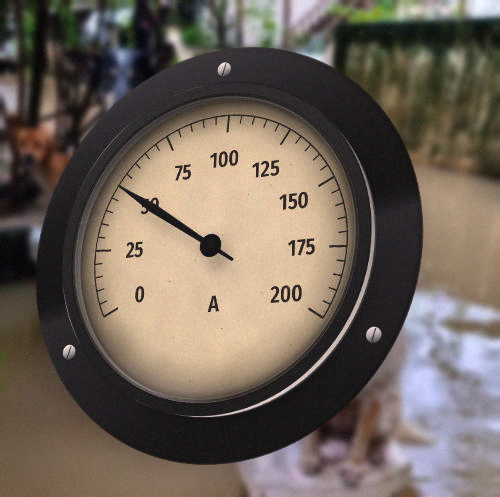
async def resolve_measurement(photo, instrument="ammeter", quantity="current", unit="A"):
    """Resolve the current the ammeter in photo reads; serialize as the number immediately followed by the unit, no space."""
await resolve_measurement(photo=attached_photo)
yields 50A
